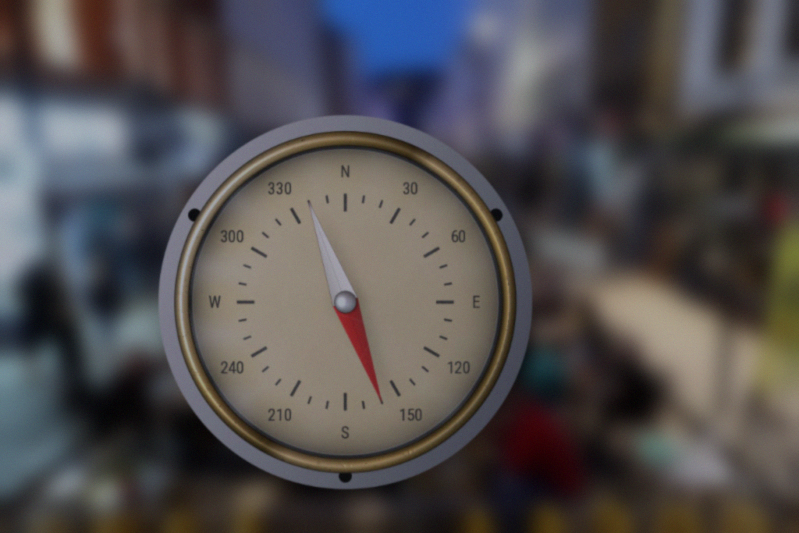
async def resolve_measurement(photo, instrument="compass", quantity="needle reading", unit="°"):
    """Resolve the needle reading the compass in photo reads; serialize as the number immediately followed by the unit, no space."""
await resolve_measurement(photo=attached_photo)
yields 160°
